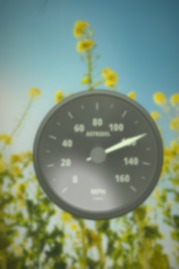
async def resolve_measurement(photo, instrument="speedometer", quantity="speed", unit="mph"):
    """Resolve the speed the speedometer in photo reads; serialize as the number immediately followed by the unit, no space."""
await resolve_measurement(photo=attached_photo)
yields 120mph
